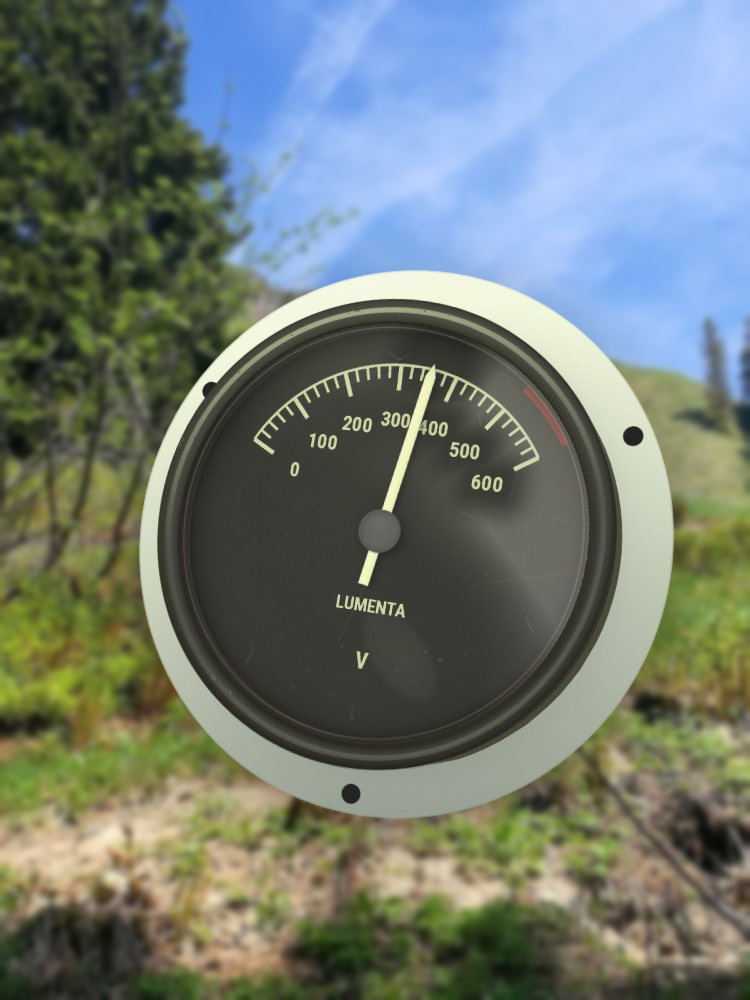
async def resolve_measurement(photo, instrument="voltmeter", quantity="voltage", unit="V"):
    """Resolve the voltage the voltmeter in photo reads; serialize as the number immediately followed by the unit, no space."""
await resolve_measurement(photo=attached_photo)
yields 360V
